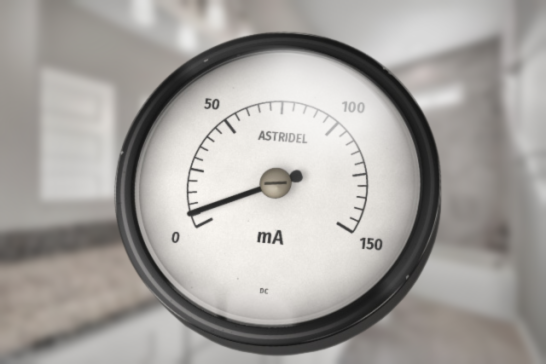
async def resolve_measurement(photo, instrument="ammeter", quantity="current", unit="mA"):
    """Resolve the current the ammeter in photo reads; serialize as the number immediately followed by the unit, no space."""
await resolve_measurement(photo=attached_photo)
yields 5mA
